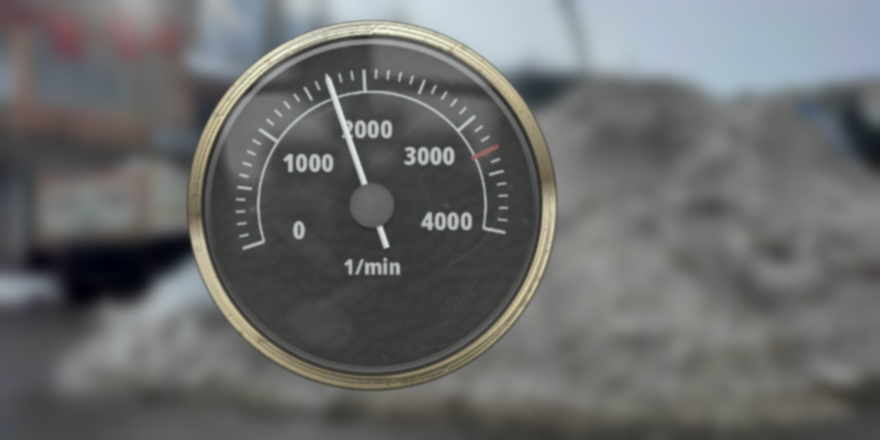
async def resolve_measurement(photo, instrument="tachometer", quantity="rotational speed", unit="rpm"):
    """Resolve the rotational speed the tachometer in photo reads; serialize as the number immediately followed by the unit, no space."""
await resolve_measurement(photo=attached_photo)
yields 1700rpm
